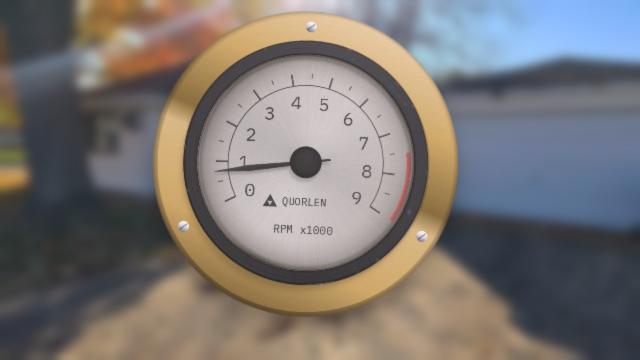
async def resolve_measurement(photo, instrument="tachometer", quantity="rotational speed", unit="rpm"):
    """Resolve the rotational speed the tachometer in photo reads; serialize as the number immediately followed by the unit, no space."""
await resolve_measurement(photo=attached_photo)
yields 750rpm
